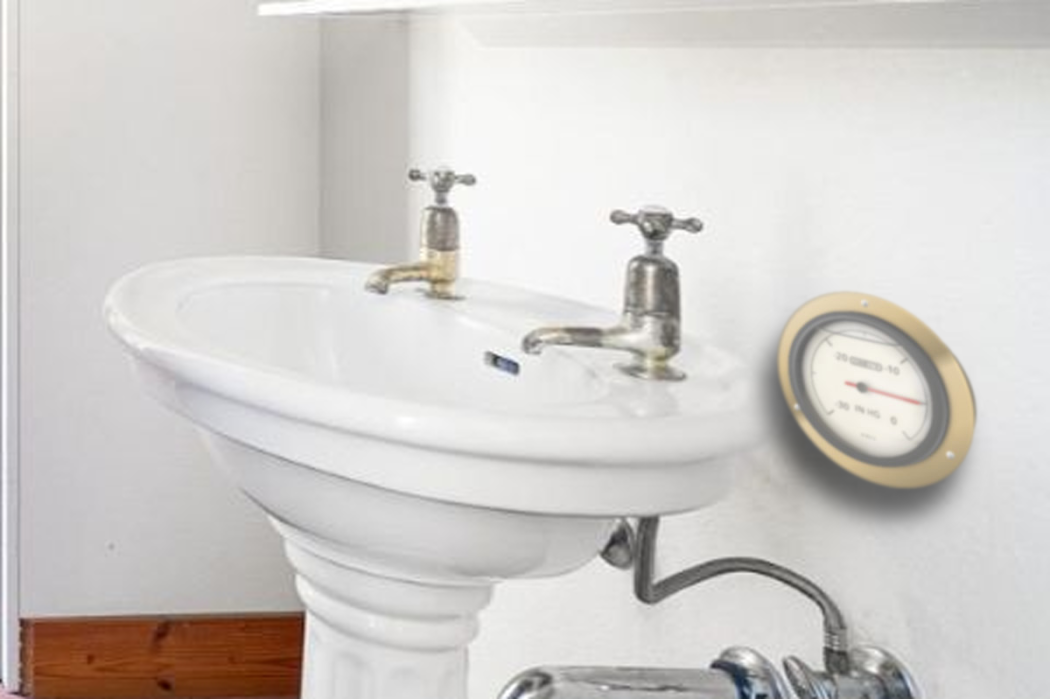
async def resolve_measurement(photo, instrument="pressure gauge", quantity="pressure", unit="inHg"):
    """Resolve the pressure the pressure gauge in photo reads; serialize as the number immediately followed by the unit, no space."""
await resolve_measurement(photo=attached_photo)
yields -5inHg
